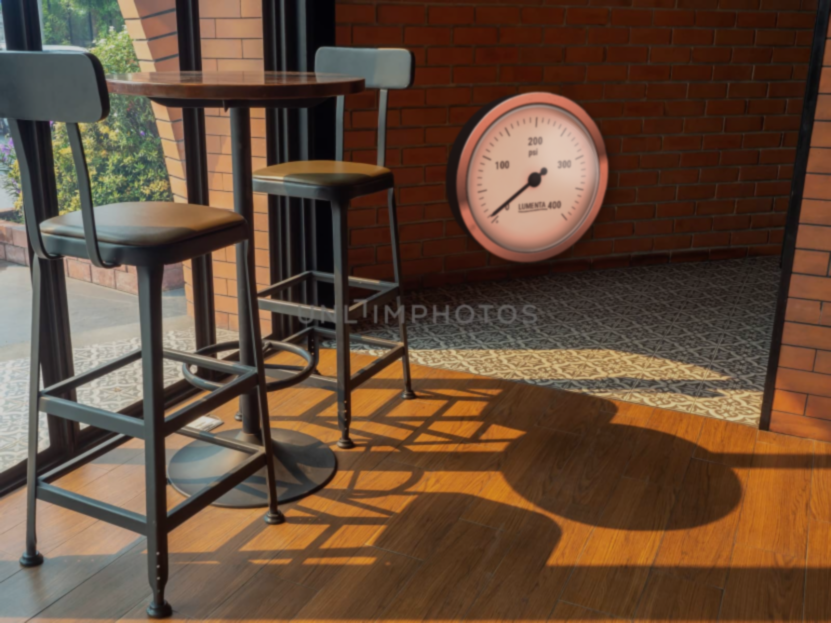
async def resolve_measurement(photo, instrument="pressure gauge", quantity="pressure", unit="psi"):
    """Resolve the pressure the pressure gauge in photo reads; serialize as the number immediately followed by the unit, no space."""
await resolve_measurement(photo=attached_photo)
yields 10psi
